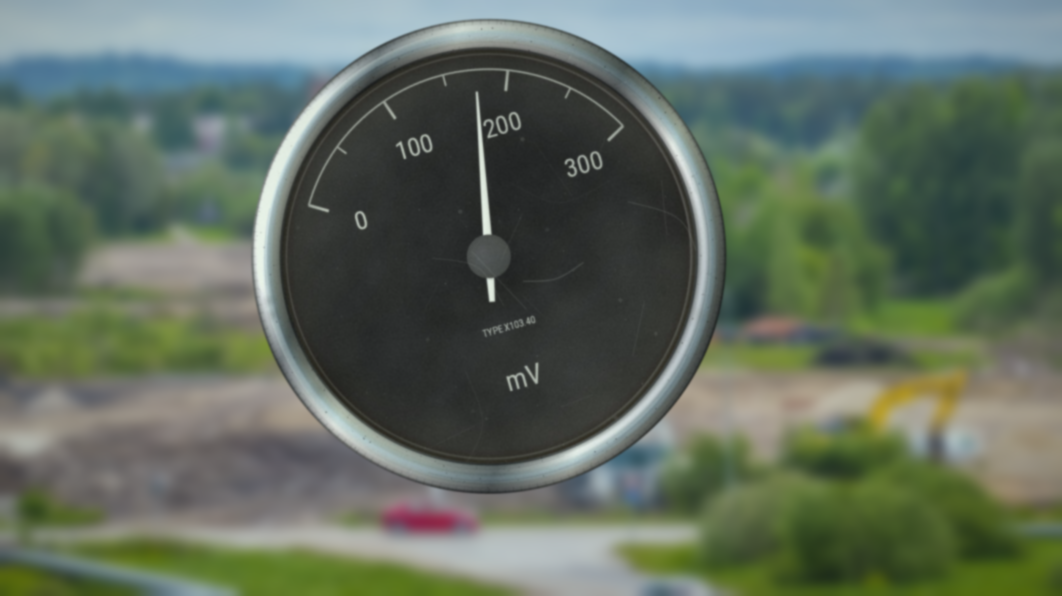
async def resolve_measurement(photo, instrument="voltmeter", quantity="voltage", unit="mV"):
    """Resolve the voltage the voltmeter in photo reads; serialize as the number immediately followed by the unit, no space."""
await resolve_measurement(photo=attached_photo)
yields 175mV
